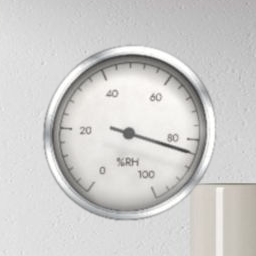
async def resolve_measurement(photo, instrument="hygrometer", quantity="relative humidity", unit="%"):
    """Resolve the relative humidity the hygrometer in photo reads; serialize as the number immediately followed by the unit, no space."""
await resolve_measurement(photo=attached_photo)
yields 84%
